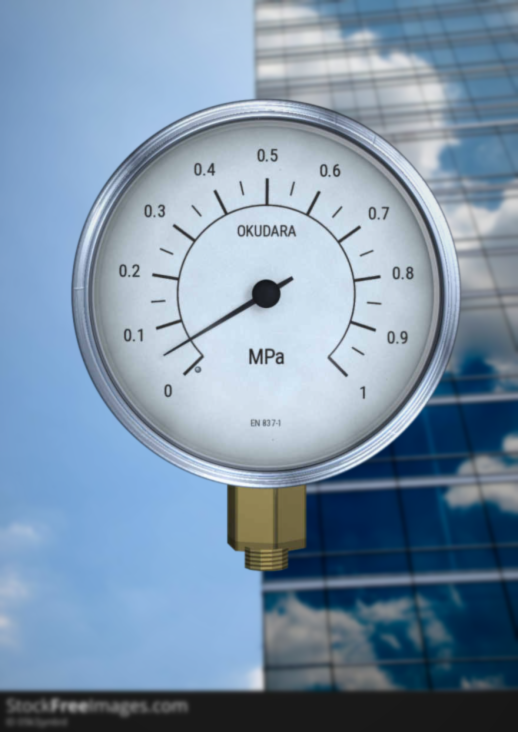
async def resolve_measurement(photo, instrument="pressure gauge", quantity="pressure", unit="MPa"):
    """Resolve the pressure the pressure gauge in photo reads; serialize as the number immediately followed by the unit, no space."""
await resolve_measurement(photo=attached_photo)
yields 0.05MPa
